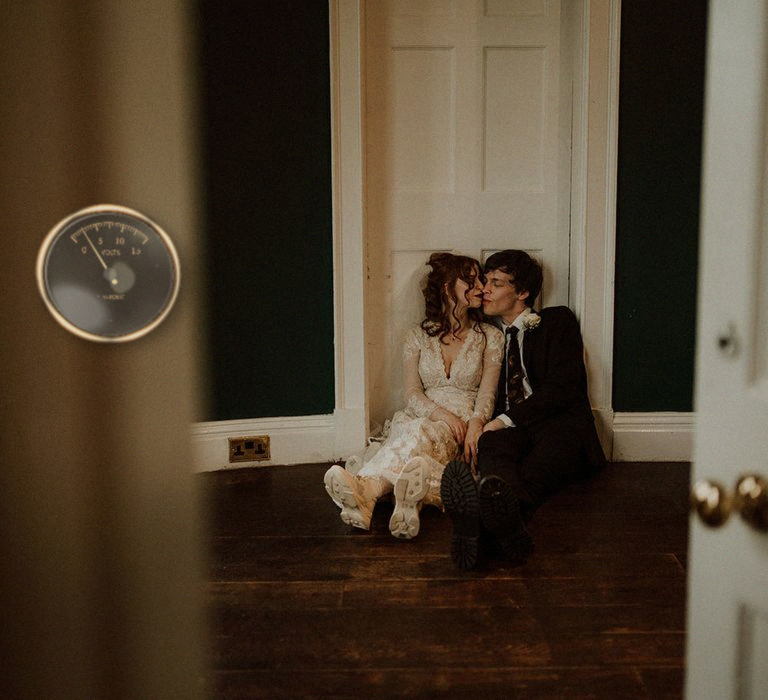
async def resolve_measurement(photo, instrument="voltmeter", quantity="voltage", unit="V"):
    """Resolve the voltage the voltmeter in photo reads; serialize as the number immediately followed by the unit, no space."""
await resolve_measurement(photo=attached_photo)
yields 2.5V
